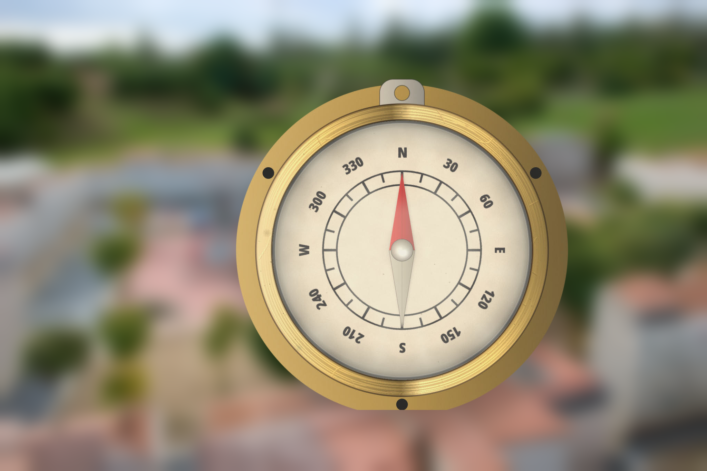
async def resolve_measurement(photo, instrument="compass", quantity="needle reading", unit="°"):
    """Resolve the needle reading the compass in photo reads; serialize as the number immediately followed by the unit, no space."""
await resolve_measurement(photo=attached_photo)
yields 0°
